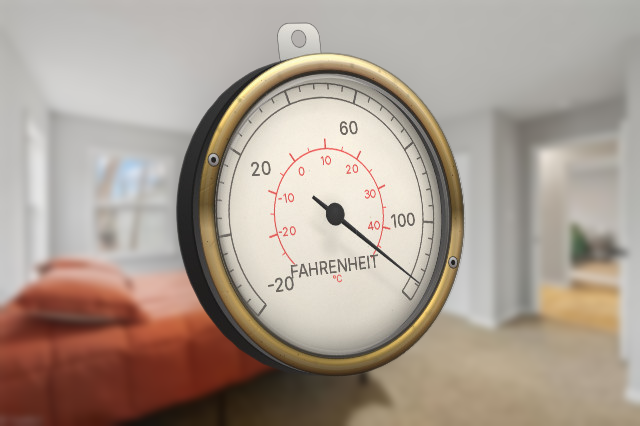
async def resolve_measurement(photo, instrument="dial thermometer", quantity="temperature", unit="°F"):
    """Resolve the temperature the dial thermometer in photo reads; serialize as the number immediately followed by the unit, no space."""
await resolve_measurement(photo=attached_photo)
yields 116°F
